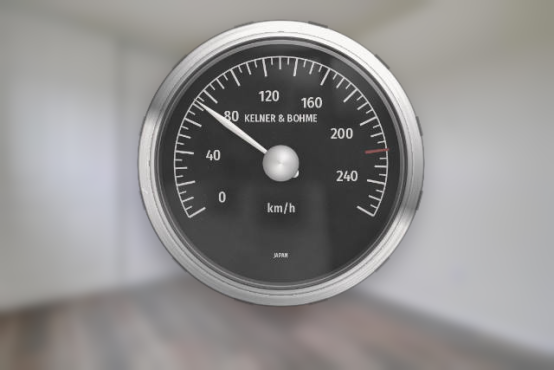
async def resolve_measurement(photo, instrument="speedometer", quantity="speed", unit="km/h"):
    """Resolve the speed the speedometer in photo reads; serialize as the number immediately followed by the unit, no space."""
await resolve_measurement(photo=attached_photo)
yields 72.5km/h
